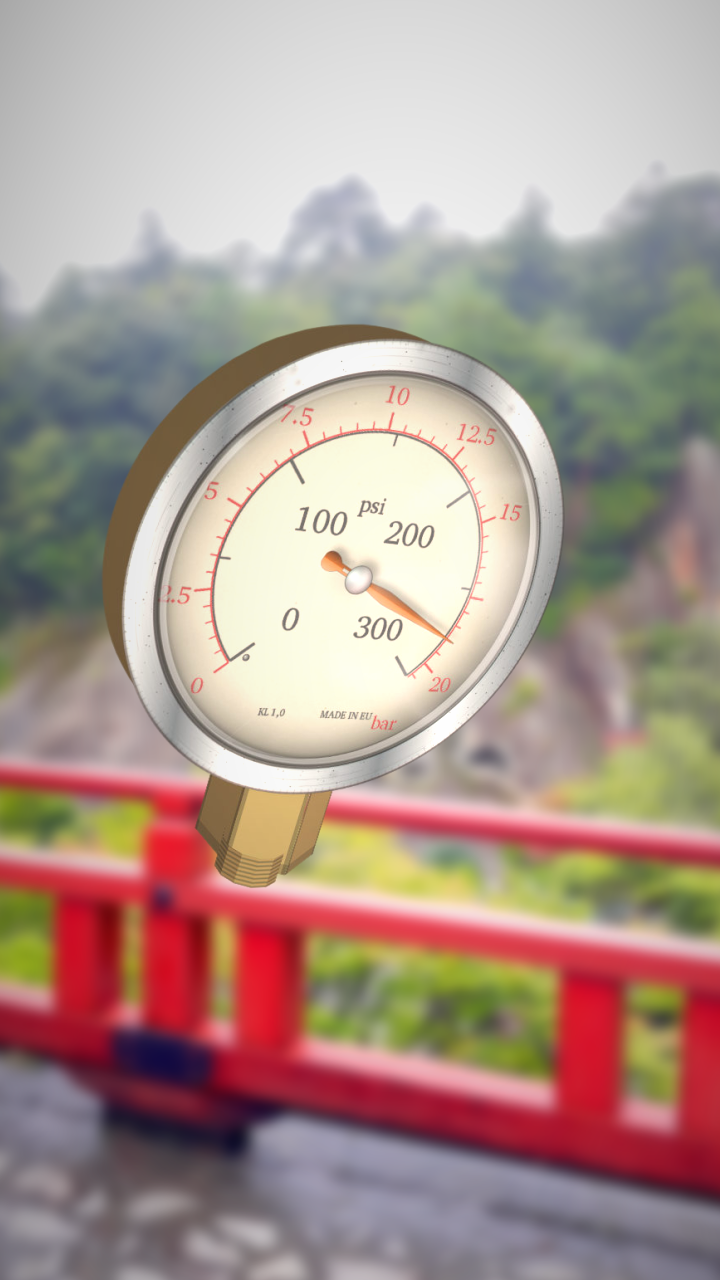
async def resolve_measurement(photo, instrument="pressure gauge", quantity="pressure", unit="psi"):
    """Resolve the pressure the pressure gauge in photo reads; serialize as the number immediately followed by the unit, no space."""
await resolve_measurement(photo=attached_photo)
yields 275psi
